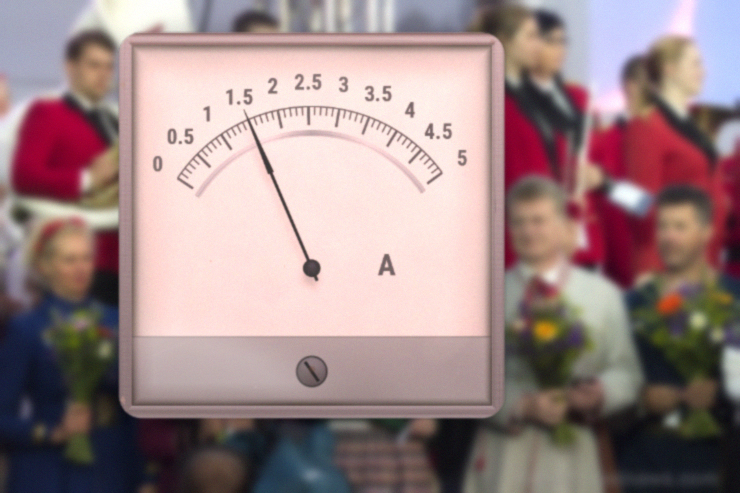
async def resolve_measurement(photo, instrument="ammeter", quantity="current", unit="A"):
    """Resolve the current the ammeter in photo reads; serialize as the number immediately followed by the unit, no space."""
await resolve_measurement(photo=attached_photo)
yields 1.5A
